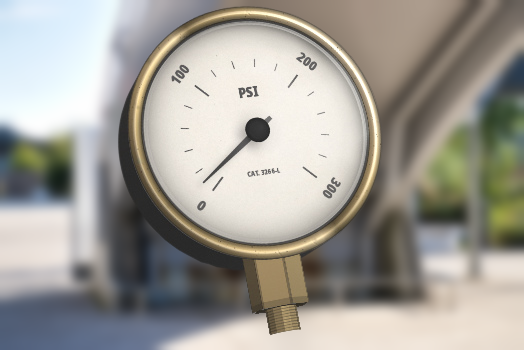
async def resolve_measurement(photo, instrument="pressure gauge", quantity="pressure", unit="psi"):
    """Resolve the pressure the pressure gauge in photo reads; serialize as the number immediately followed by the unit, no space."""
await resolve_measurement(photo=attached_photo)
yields 10psi
